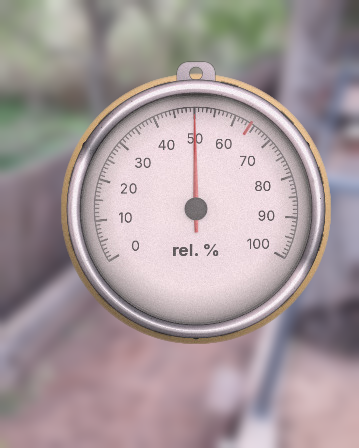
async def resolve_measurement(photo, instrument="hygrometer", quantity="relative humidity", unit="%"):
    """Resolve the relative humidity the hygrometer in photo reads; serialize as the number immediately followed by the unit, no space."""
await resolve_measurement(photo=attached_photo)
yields 50%
